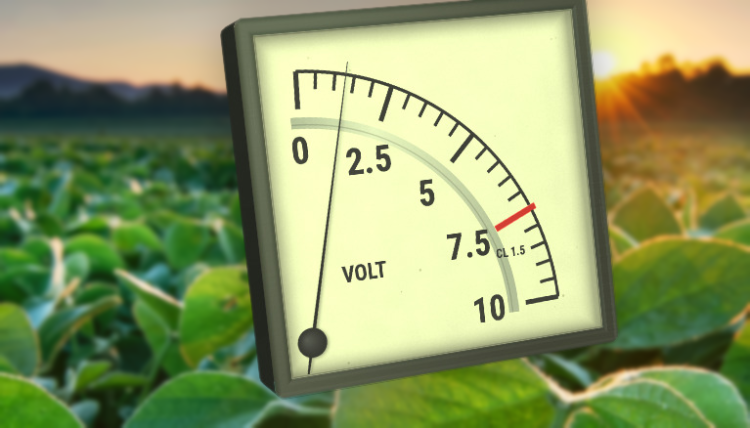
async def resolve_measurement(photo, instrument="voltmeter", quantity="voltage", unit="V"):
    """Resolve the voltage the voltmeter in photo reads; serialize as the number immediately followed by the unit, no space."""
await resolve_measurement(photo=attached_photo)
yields 1.25V
